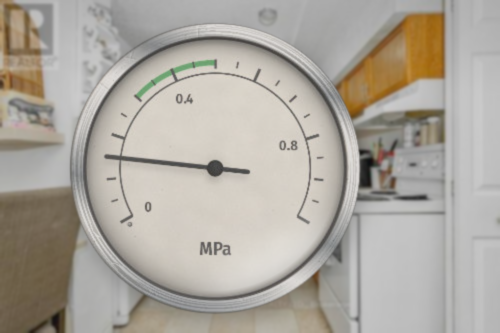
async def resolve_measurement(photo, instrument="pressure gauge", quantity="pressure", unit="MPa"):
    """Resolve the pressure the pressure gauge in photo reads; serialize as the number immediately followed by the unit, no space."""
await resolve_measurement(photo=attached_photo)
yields 0.15MPa
